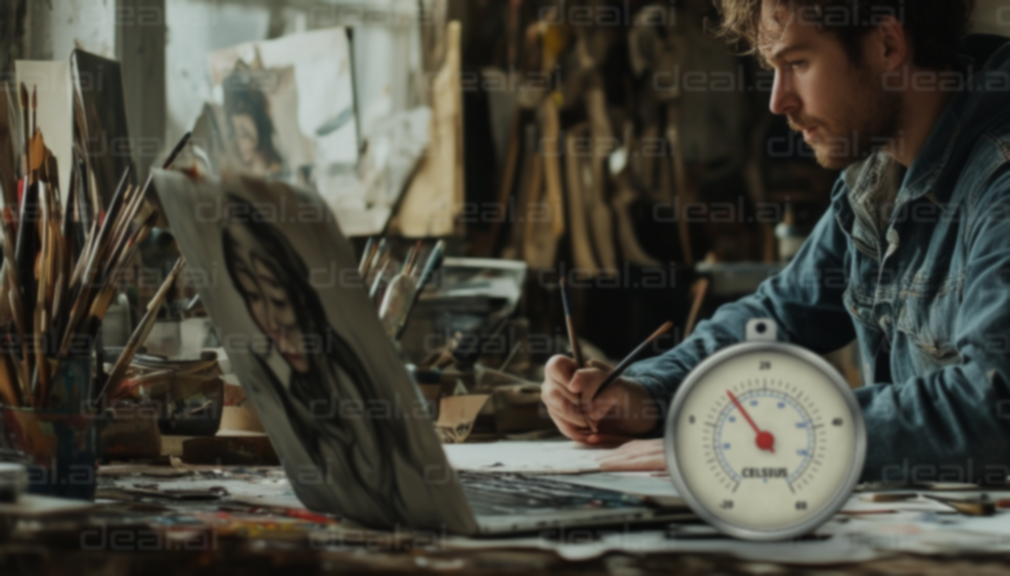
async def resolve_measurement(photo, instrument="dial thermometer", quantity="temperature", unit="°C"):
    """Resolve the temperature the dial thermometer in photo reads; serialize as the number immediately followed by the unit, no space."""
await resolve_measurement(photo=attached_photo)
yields 10°C
